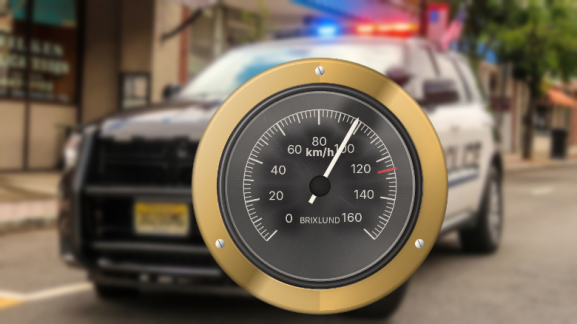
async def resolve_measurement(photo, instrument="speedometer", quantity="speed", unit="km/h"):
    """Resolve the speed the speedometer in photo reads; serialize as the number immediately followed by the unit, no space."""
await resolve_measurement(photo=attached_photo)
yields 98km/h
